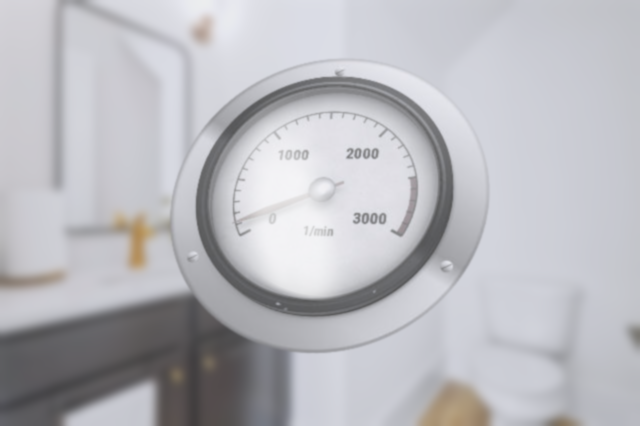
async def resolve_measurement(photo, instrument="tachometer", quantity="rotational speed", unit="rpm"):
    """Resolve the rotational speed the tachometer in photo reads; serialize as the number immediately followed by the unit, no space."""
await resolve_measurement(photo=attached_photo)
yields 100rpm
